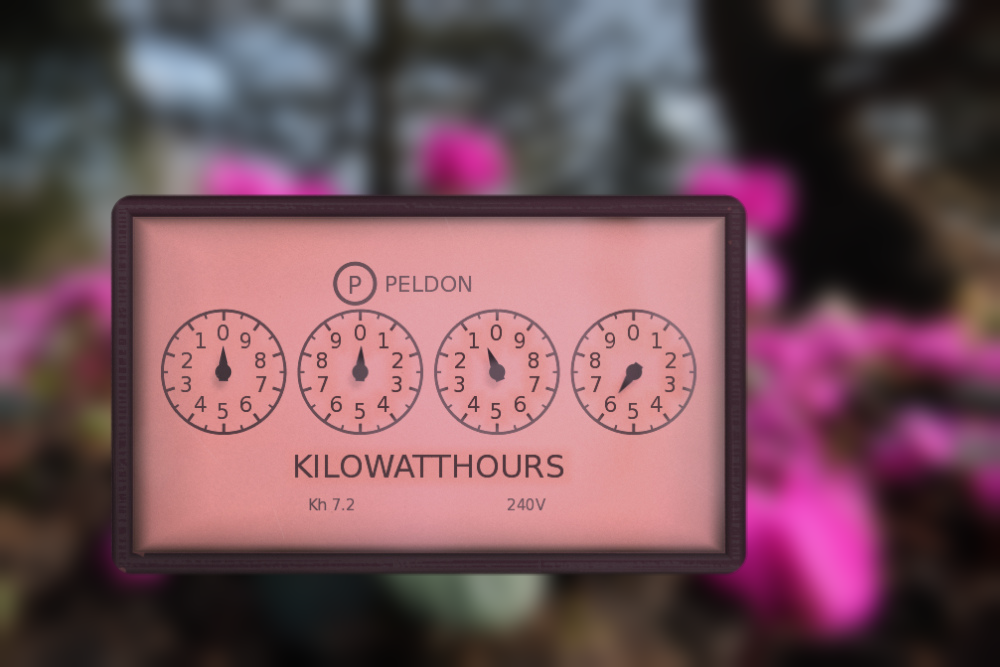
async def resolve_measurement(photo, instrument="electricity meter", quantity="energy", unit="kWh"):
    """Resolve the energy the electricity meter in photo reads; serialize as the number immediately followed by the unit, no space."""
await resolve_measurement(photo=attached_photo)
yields 6kWh
